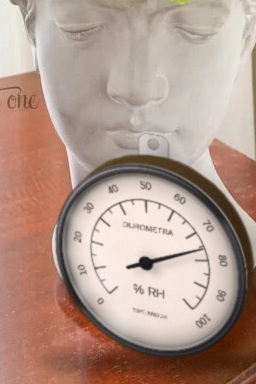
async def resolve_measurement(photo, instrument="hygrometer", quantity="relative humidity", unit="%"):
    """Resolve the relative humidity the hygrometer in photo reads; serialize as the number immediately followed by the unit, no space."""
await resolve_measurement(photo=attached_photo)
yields 75%
